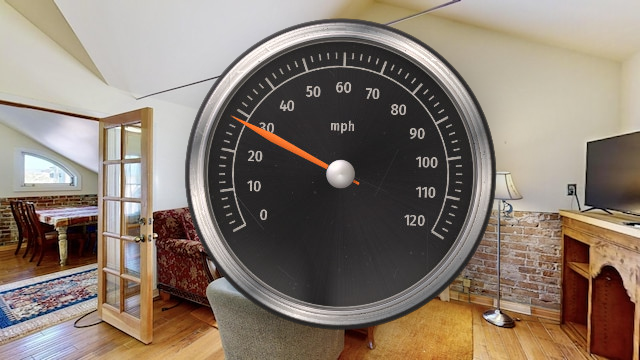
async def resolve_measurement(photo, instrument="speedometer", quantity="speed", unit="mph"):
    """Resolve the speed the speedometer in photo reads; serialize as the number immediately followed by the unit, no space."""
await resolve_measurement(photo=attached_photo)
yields 28mph
